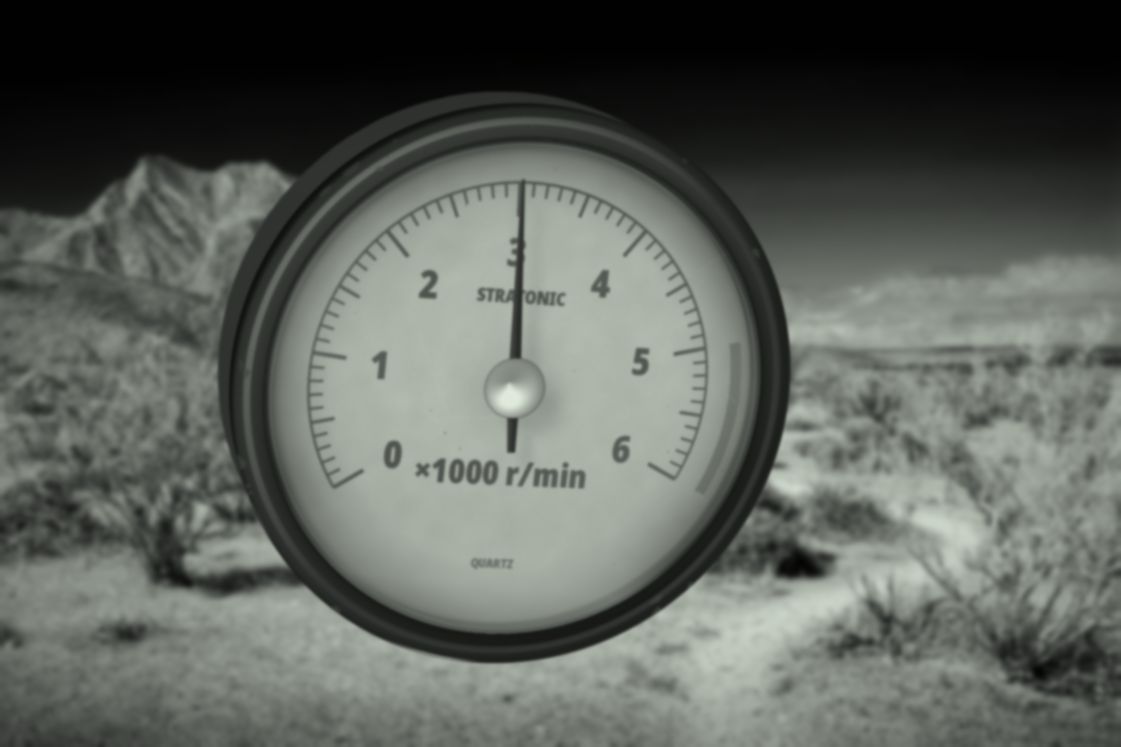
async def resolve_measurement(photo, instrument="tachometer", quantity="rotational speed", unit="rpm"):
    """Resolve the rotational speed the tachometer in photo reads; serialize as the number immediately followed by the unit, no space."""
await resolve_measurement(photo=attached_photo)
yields 3000rpm
